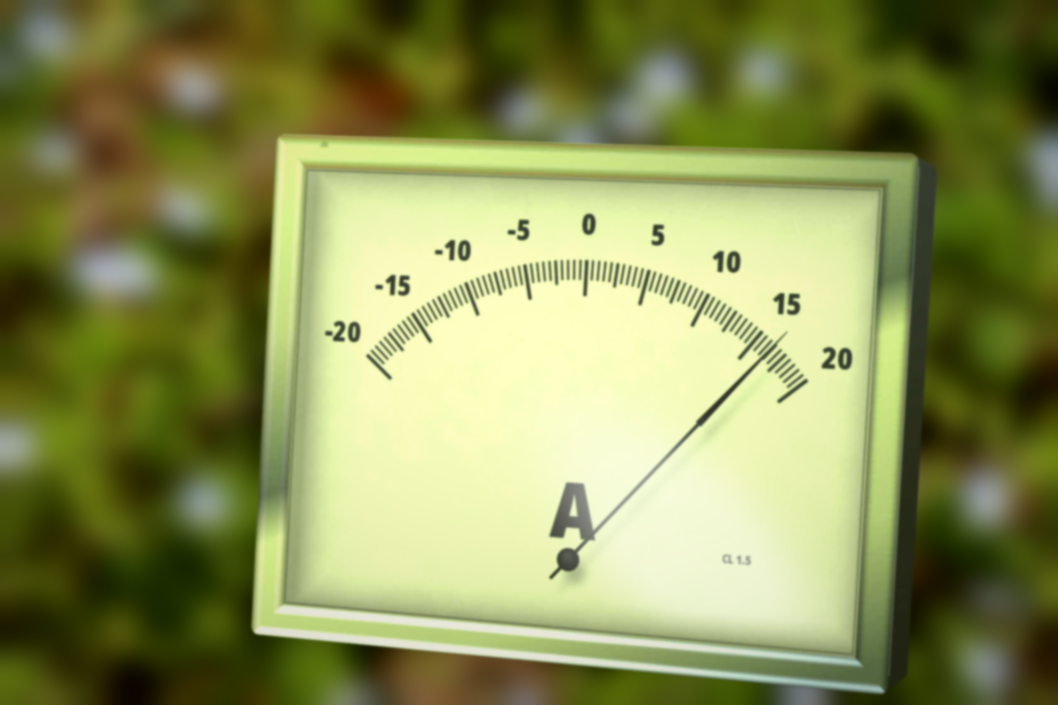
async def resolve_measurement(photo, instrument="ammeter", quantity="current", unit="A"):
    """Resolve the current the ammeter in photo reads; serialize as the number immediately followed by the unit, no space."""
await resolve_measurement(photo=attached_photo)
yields 16.5A
